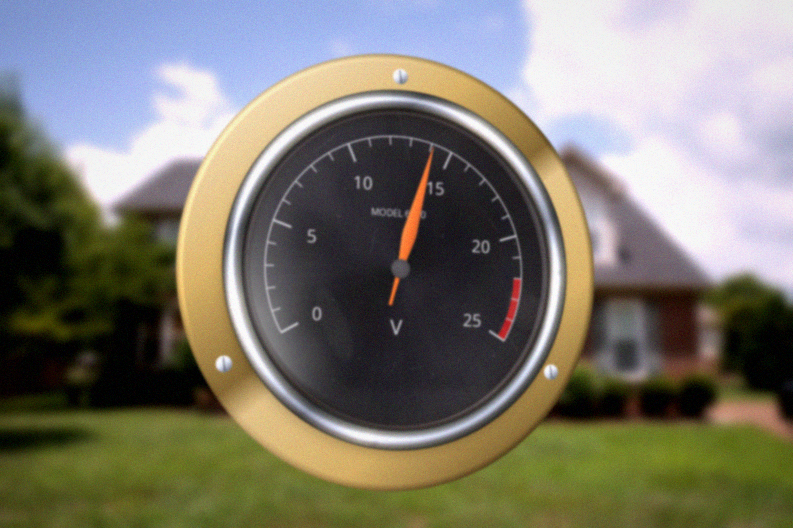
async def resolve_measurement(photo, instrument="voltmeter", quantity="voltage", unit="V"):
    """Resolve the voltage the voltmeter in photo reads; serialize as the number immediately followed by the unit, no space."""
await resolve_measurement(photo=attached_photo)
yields 14V
